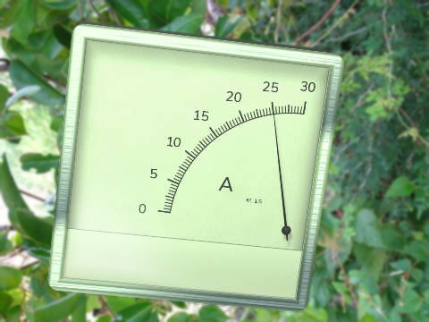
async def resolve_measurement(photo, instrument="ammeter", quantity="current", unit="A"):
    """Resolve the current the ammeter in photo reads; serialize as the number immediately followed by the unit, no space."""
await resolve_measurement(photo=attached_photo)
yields 25A
